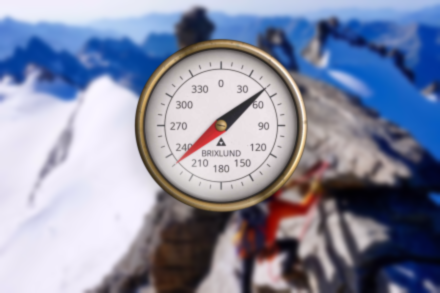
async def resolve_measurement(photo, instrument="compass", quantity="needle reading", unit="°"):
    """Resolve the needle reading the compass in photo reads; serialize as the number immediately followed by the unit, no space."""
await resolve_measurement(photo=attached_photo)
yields 230°
